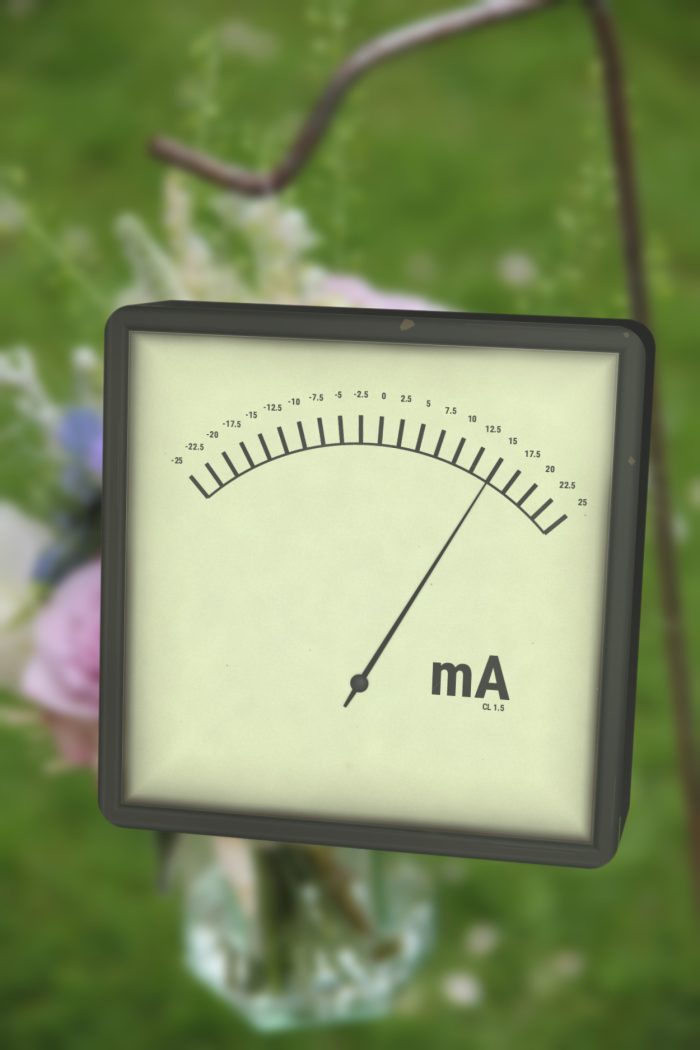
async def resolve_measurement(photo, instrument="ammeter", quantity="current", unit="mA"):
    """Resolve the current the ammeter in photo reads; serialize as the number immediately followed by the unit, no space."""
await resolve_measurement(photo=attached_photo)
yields 15mA
